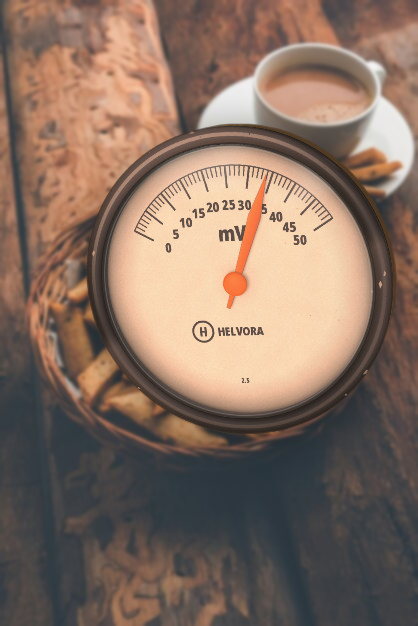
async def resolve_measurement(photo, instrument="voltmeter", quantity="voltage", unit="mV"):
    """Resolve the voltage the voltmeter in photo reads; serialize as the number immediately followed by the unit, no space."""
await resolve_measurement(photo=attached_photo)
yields 34mV
